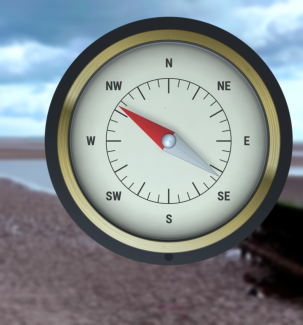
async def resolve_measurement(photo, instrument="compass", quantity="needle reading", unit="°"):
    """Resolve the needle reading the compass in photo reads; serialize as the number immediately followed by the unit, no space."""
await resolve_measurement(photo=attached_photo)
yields 305°
